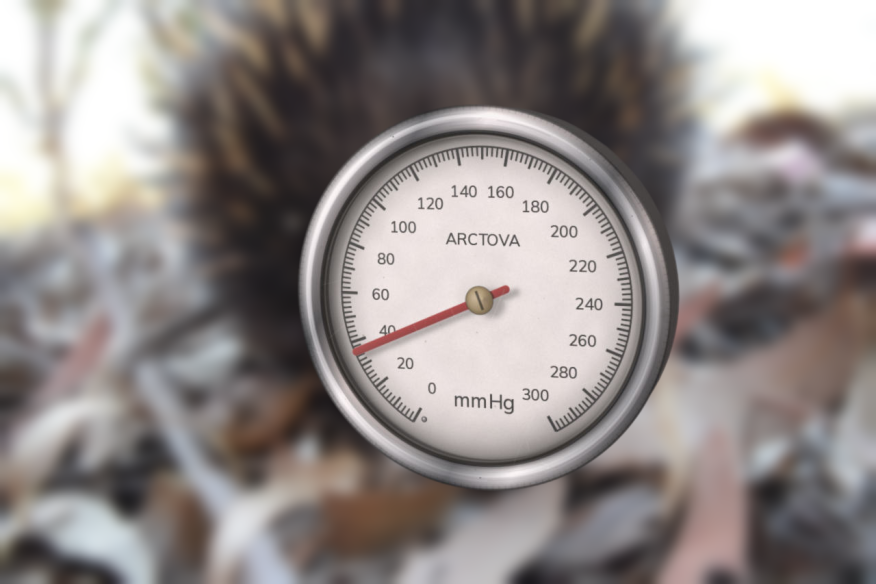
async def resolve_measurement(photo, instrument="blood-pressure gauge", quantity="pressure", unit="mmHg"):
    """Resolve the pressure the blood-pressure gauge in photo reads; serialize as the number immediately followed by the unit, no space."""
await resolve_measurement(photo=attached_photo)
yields 36mmHg
